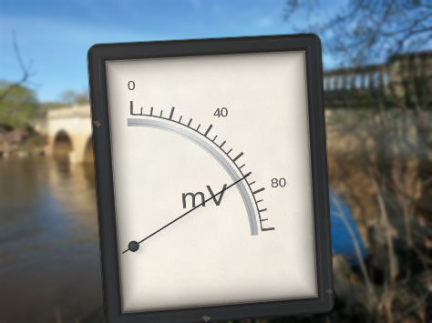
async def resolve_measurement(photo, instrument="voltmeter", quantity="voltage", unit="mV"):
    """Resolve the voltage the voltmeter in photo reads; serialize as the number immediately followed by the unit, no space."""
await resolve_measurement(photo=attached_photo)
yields 70mV
